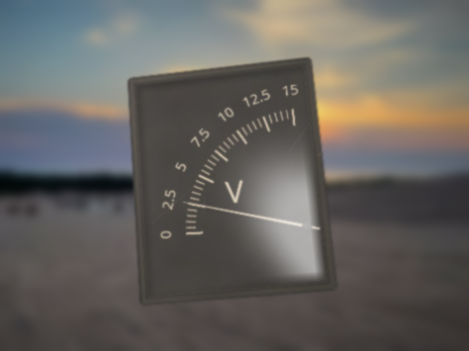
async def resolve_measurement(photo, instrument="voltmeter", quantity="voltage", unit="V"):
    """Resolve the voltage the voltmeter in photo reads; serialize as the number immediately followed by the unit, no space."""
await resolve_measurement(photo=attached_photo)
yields 2.5V
